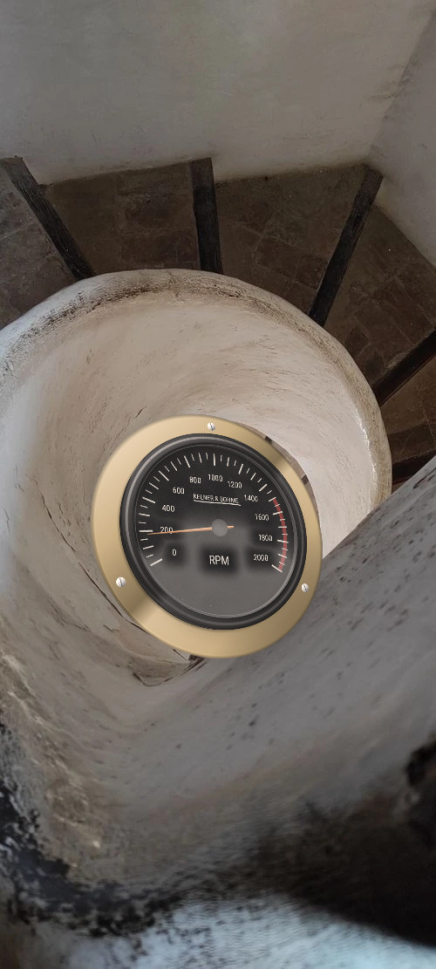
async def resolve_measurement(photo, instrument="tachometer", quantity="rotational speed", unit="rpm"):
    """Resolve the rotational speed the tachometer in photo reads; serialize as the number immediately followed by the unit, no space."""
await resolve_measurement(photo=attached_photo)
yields 175rpm
